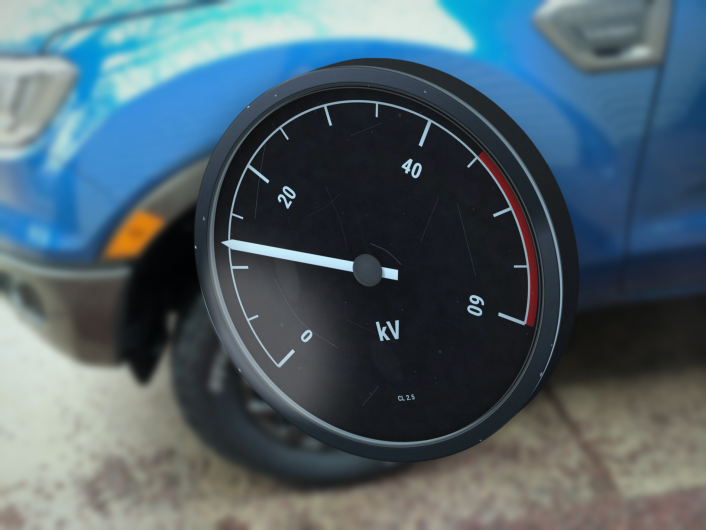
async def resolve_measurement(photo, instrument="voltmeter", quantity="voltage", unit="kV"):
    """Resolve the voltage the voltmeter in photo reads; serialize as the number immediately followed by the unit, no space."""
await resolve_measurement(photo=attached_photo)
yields 12.5kV
